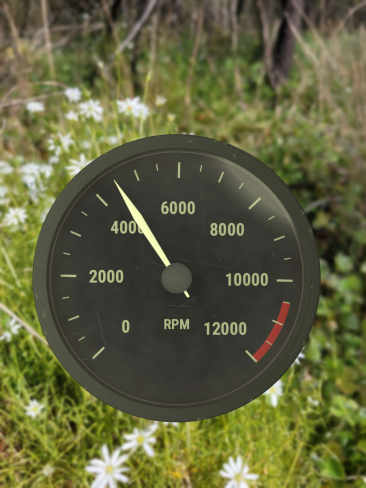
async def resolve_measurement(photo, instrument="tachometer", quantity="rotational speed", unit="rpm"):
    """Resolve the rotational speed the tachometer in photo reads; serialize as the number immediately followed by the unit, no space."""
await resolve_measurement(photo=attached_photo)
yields 4500rpm
